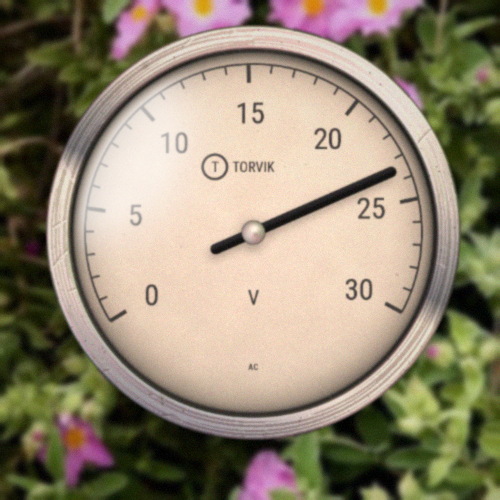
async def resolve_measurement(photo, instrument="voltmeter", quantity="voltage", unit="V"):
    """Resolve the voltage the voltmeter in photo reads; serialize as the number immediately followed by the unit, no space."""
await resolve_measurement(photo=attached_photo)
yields 23.5V
